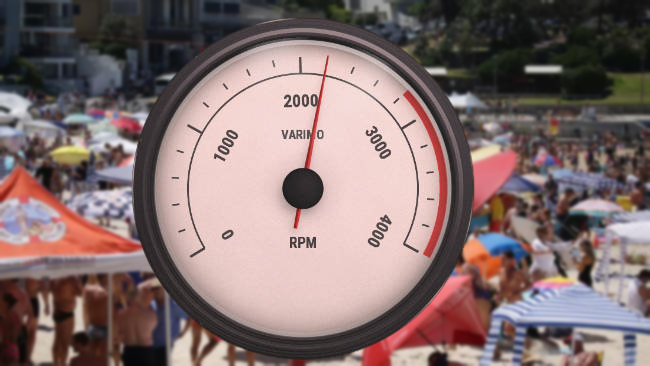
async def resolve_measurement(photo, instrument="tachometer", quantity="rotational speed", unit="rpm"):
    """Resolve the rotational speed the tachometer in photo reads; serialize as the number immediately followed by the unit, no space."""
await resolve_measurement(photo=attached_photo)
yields 2200rpm
